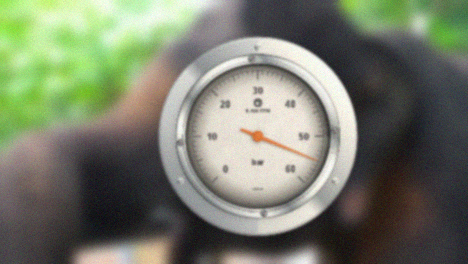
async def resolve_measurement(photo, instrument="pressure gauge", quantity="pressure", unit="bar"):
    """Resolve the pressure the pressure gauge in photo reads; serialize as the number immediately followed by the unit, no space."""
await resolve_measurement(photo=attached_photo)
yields 55bar
